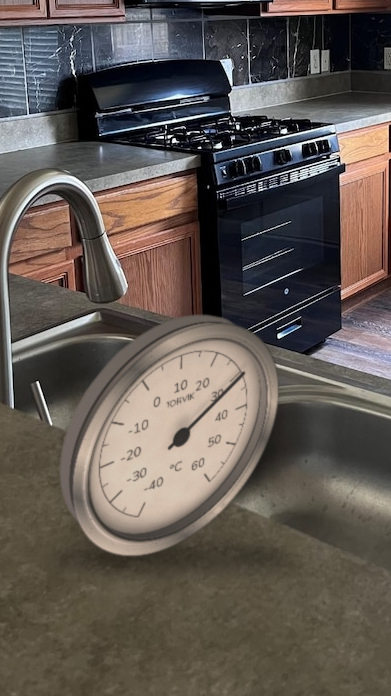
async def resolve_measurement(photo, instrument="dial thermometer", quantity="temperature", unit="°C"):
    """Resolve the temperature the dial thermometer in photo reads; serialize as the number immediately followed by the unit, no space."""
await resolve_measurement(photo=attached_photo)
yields 30°C
